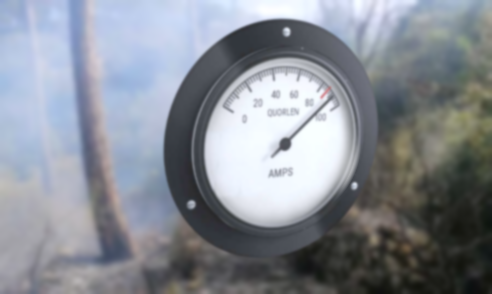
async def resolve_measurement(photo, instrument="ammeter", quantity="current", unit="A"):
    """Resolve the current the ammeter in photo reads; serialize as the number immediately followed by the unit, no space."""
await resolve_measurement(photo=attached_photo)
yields 90A
